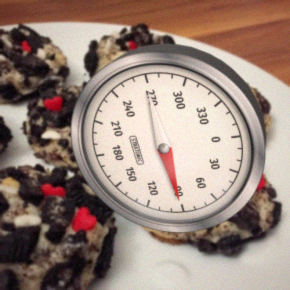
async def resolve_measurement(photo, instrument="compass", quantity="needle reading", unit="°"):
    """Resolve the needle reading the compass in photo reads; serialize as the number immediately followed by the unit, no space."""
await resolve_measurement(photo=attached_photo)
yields 90°
